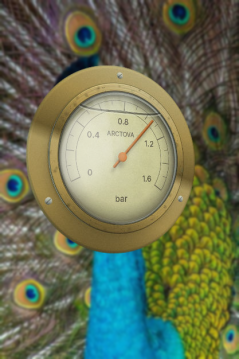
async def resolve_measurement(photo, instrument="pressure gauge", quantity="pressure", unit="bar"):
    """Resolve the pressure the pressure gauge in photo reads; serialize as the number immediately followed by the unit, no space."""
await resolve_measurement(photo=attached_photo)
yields 1.05bar
